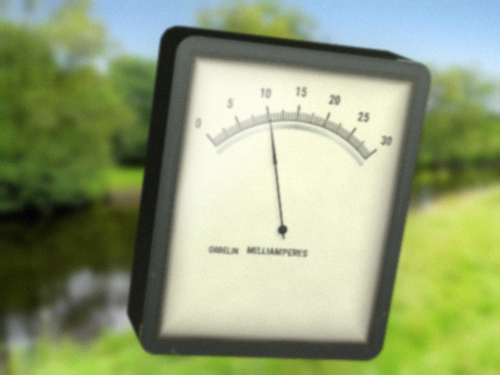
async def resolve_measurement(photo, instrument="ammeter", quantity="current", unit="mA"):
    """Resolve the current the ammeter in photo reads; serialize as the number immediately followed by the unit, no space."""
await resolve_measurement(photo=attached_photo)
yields 10mA
